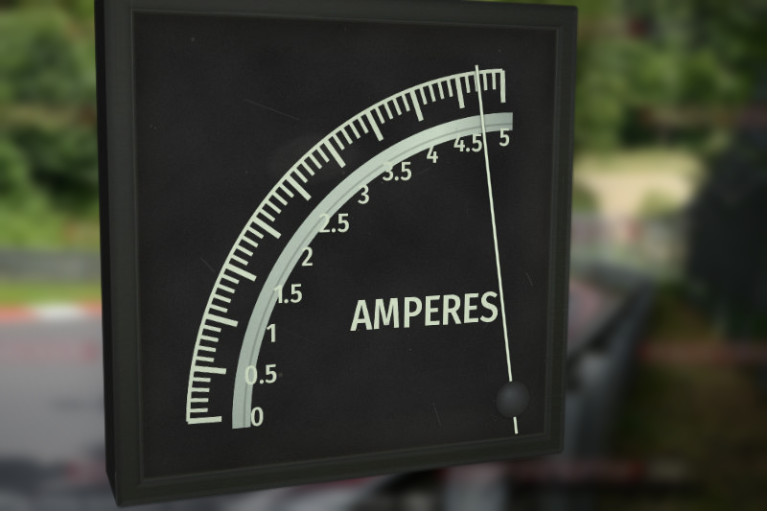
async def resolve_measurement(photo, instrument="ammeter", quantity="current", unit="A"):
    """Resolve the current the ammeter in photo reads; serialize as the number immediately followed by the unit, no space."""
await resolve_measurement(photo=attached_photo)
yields 4.7A
